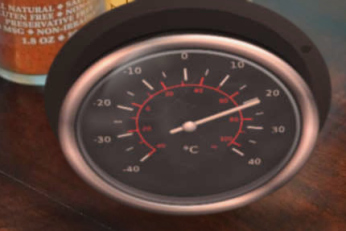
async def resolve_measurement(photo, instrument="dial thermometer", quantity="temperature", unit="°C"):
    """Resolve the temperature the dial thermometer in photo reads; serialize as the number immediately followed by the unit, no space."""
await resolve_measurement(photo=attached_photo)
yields 20°C
